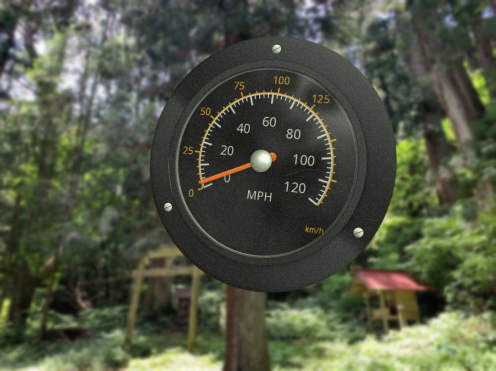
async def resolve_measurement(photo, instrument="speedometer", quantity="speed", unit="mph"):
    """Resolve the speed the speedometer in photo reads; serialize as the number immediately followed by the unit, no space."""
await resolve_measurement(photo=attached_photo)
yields 2mph
